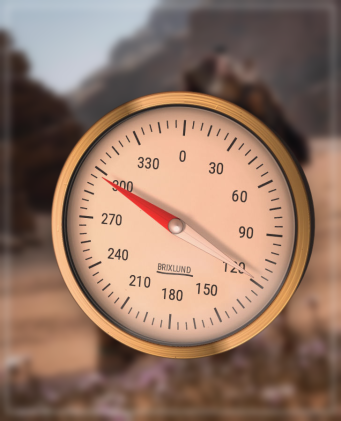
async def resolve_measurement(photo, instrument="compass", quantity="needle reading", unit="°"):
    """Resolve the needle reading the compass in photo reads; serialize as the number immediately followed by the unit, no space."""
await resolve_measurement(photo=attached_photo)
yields 297.5°
